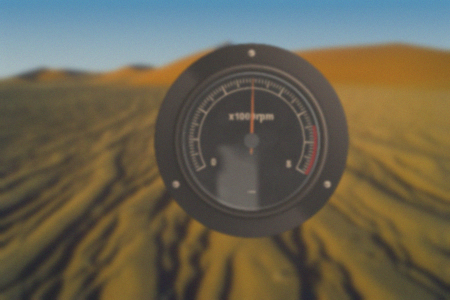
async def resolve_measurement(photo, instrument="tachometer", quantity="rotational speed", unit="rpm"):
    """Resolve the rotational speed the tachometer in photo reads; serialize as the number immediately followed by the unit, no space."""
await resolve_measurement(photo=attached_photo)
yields 4000rpm
